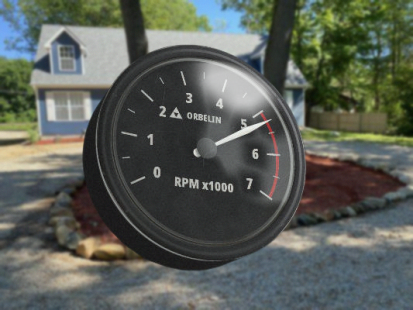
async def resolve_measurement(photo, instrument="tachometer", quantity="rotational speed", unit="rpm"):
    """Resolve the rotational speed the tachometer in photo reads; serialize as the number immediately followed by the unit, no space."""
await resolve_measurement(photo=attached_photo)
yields 5250rpm
